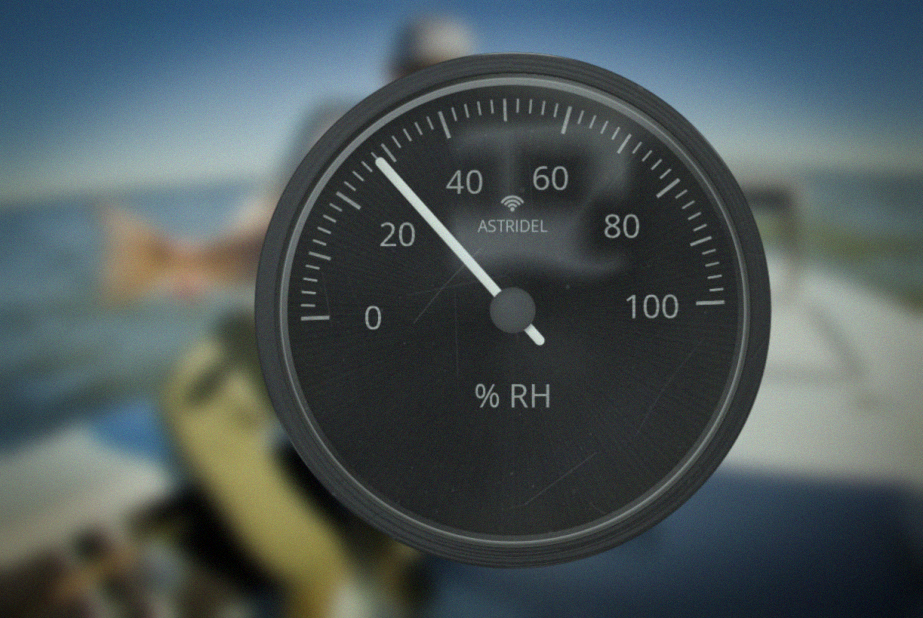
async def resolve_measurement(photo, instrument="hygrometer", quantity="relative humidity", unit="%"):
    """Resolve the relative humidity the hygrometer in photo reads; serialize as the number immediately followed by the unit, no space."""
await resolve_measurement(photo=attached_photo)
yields 28%
